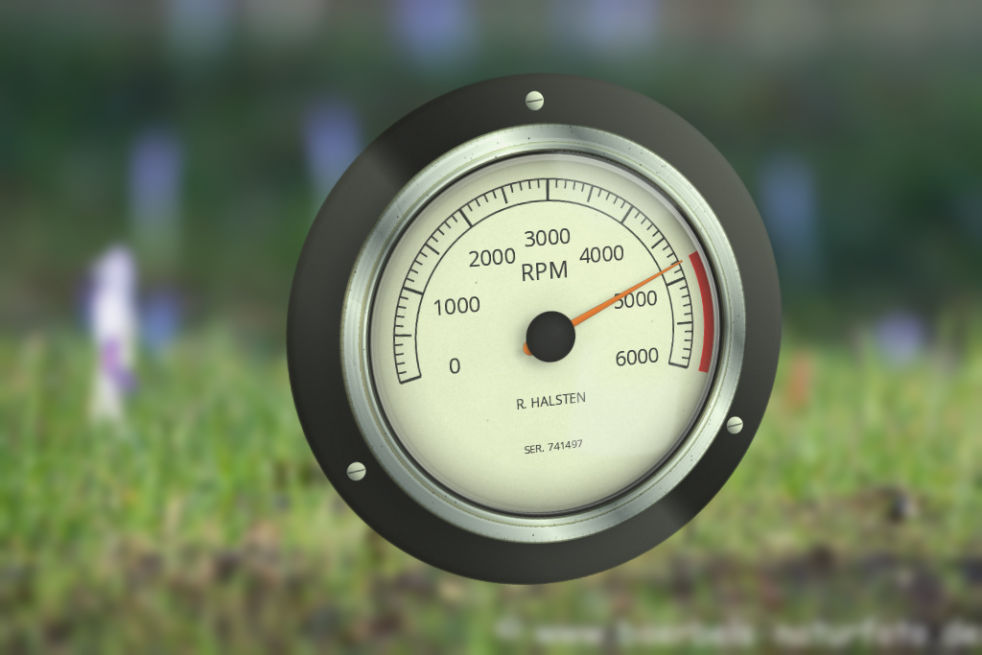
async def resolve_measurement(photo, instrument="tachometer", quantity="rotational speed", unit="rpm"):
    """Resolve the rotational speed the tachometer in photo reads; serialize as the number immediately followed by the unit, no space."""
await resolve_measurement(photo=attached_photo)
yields 4800rpm
